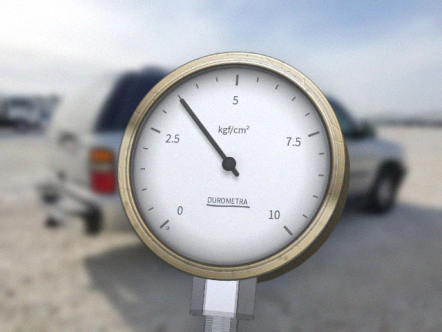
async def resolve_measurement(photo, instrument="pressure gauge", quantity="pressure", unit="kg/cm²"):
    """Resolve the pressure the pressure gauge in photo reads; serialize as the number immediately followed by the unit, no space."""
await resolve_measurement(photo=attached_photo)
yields 3.5kg/cm²
